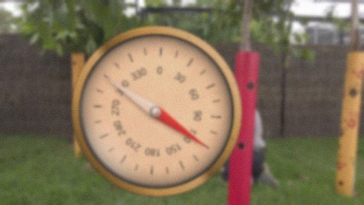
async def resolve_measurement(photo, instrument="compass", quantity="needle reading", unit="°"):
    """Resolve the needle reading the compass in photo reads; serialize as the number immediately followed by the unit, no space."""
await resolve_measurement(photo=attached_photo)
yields 120°
